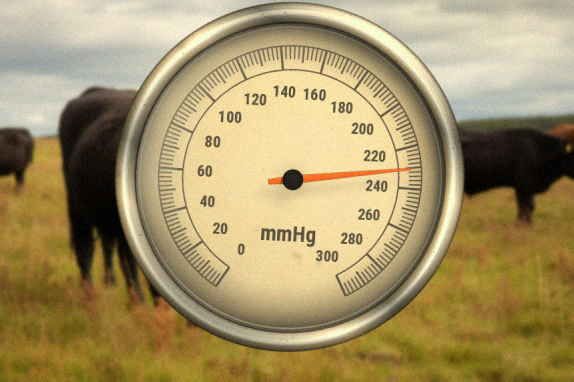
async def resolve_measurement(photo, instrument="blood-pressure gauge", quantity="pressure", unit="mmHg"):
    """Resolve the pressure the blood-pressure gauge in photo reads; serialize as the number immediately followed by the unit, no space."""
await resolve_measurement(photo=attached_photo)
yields 230mmHg
